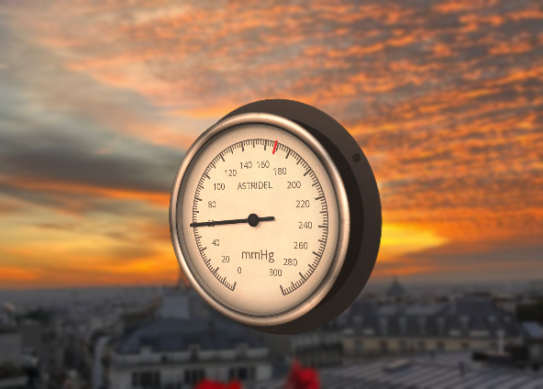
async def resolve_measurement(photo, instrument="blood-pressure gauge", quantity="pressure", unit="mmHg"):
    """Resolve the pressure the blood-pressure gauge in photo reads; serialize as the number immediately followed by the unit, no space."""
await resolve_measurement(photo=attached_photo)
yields 60mmHg
